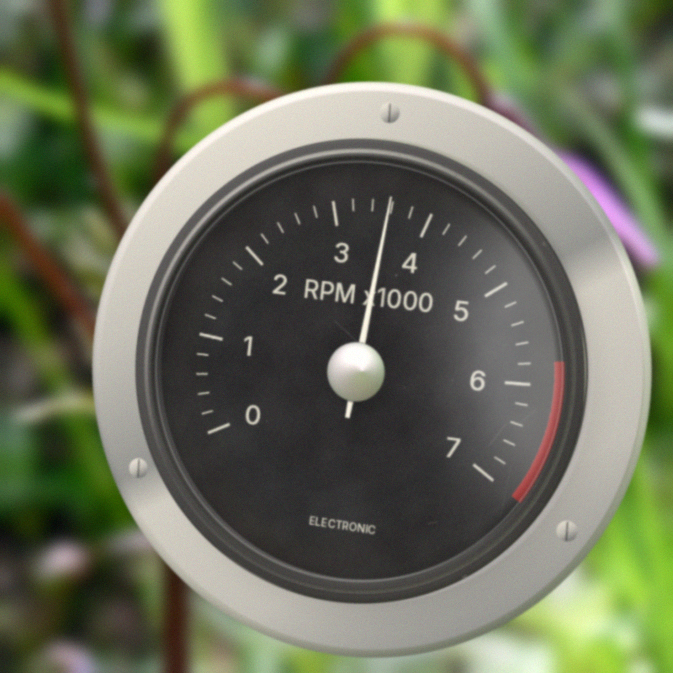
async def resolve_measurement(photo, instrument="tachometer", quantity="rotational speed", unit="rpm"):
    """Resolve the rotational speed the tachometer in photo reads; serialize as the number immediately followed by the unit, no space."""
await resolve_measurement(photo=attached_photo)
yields 3600rpm
